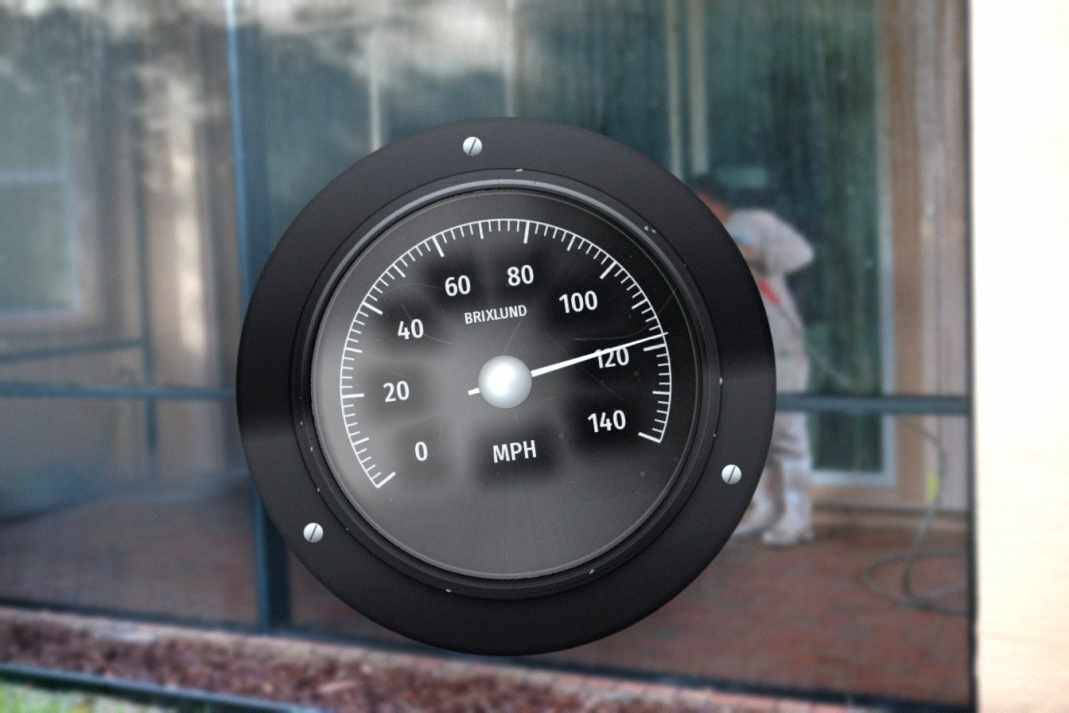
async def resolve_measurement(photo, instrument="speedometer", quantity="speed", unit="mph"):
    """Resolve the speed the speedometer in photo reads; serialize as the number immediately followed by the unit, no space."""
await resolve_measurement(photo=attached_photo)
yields 118mph
